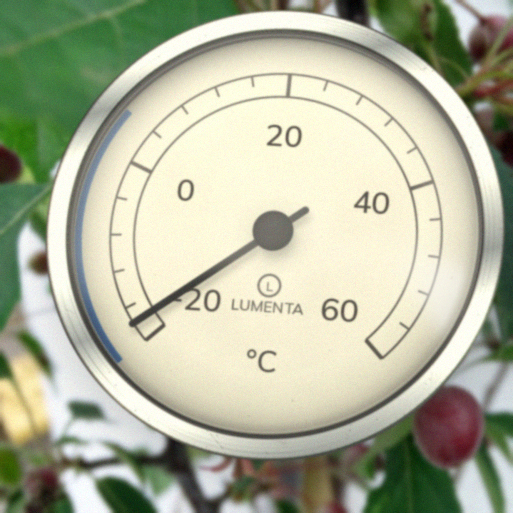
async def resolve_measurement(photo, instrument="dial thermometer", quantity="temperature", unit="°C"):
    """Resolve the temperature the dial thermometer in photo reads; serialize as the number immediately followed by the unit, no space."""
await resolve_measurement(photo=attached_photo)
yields -18°C
